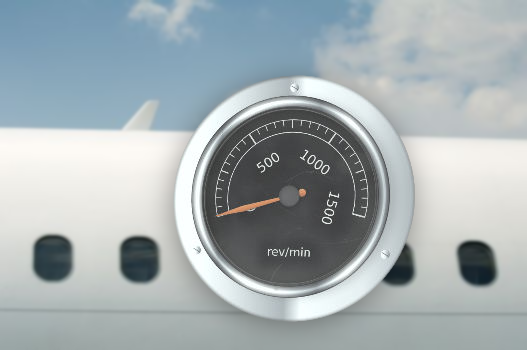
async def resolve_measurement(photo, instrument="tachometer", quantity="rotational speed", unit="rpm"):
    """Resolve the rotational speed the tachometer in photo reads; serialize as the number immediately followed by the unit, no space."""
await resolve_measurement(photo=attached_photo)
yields 0rpm
